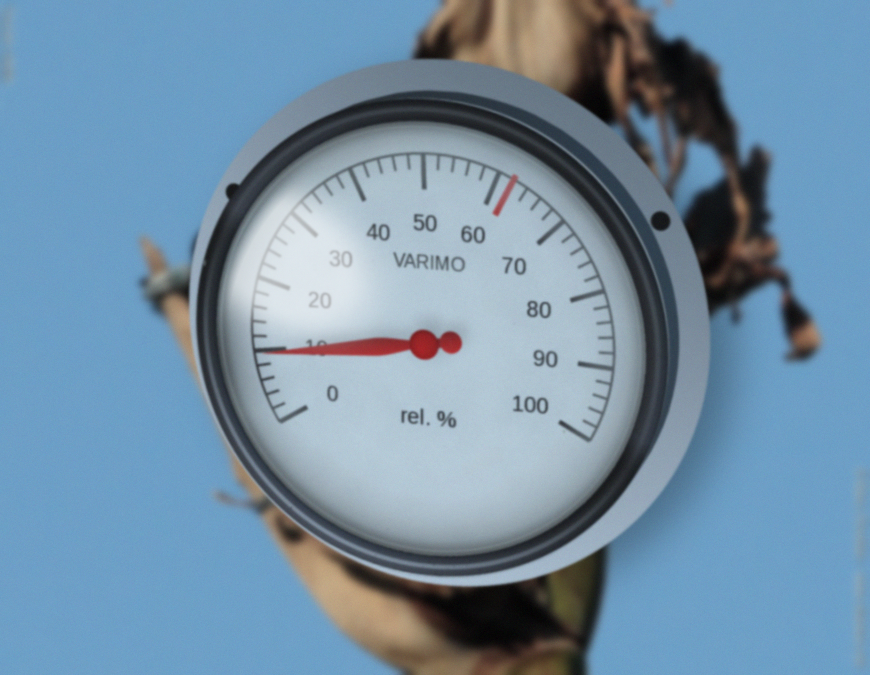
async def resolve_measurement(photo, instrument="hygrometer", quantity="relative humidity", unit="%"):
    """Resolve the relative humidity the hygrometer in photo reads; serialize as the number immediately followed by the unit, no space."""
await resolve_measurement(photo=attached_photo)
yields 10%
